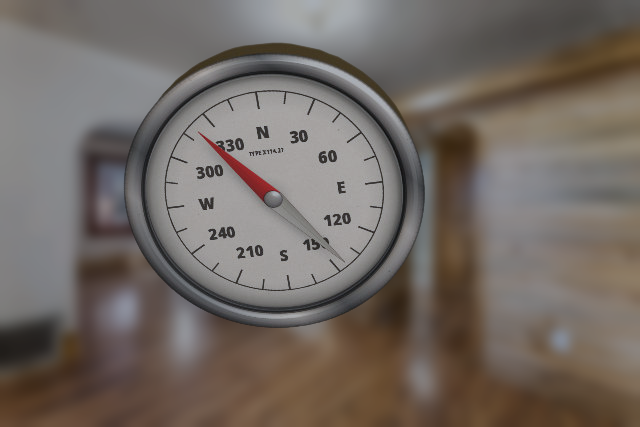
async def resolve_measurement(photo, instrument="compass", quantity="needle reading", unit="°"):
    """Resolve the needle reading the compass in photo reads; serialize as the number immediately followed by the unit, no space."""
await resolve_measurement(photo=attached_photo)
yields 322.5°
